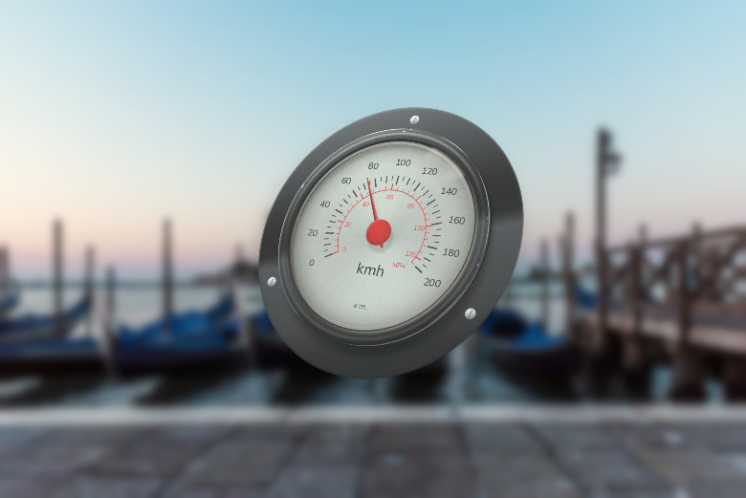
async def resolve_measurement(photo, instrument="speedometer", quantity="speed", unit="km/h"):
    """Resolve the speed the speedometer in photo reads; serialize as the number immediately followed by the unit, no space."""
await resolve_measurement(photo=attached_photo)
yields 75km/h
